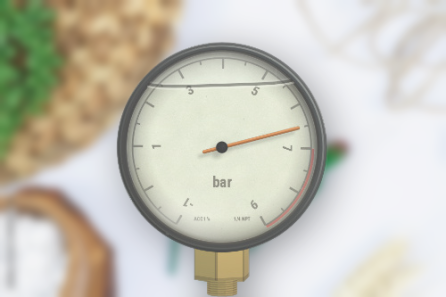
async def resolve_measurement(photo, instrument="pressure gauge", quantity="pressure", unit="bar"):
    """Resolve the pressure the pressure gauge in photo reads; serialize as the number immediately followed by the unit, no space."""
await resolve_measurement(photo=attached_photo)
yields 6.5bar
